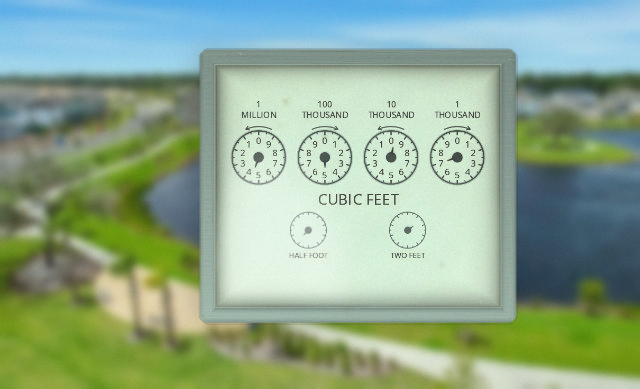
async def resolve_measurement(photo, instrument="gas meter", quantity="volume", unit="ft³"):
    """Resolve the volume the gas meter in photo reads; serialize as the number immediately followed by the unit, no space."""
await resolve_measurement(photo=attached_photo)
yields 449700ft³
